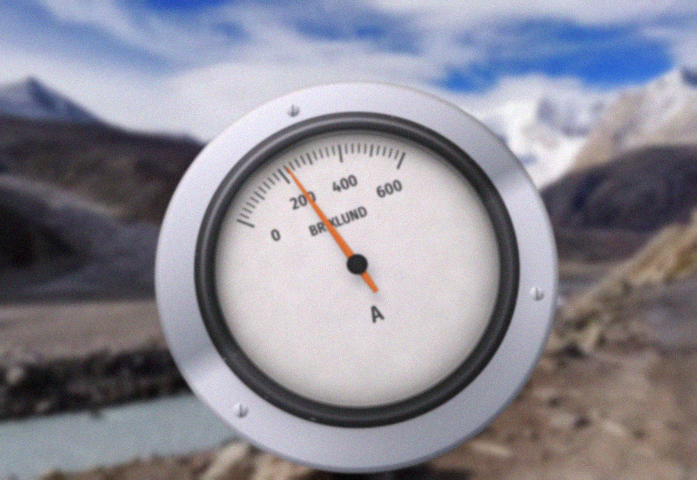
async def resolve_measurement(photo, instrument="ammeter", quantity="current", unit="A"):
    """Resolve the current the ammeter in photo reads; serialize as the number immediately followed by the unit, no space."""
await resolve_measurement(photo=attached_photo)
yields 220A
